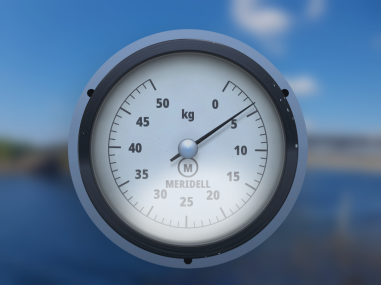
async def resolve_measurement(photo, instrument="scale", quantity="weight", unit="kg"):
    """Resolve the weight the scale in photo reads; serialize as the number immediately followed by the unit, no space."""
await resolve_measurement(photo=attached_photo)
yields 4kg
